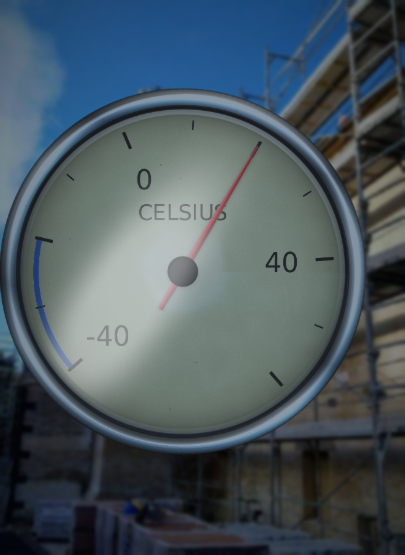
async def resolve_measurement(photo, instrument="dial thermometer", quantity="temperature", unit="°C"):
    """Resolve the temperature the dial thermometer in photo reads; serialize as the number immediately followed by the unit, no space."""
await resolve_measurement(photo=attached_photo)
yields 20°C
